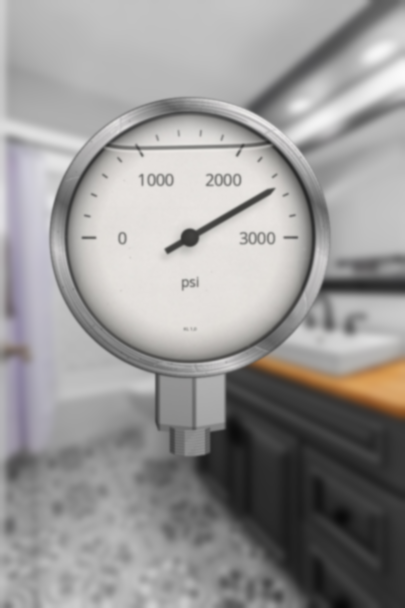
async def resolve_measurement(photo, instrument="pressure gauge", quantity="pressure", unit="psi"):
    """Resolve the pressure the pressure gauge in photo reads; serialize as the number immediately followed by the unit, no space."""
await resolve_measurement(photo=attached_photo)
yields 2500psi
